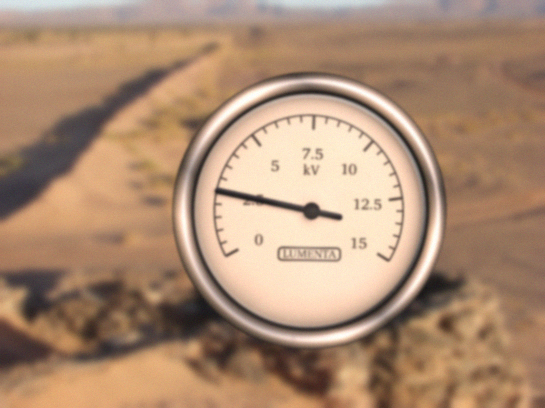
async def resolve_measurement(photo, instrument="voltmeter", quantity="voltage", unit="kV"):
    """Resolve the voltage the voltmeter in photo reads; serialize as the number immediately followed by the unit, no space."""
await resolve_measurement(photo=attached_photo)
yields 2.5kV
